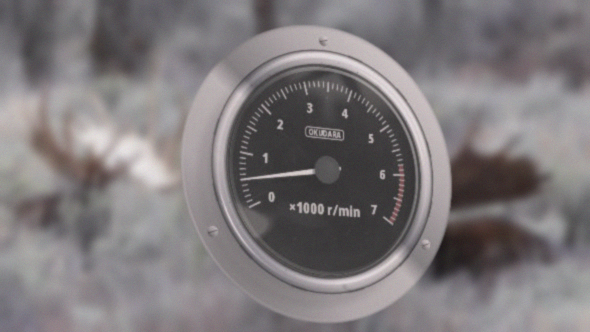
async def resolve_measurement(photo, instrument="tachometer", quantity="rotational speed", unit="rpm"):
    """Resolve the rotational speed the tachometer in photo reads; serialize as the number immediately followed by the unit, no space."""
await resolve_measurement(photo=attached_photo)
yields 500rpm
